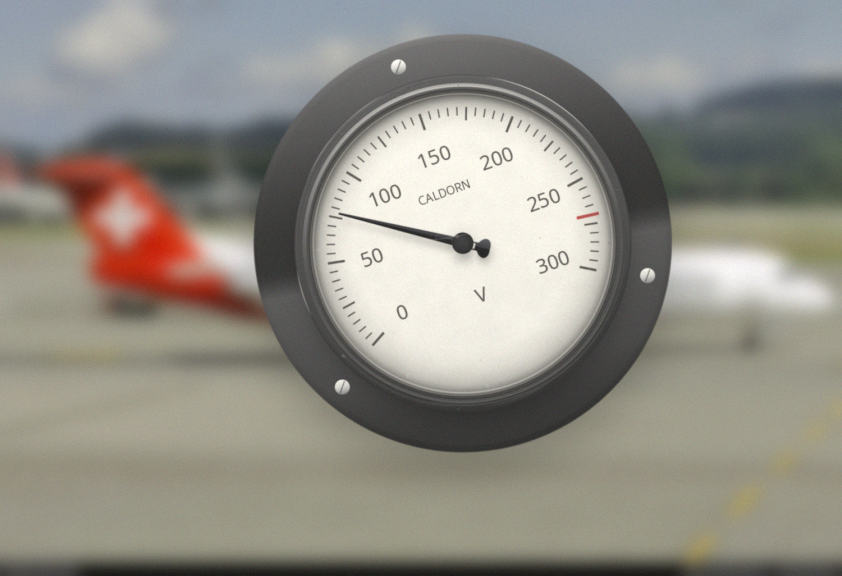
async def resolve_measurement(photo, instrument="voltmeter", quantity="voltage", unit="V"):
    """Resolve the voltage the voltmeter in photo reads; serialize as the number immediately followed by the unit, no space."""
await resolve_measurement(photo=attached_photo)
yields 77.5V
